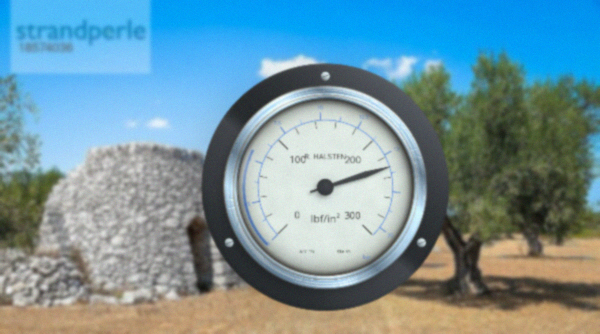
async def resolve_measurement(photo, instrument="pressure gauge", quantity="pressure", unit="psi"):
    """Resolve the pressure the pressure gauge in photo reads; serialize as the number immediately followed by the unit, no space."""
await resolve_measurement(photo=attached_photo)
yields 230psi
